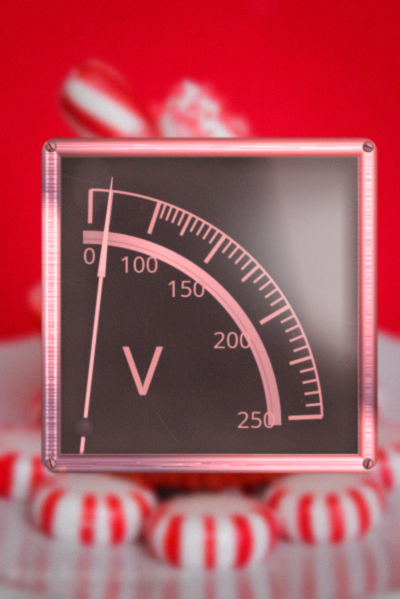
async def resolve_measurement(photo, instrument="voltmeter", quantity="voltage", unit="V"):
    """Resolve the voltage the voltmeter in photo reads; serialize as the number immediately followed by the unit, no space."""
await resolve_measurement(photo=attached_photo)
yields 50V
